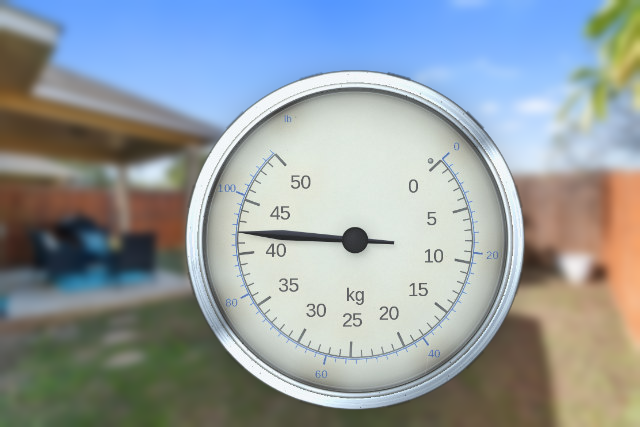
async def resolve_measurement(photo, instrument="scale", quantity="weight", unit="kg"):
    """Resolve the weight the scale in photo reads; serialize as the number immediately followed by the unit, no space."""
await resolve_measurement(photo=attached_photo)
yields 42kg
